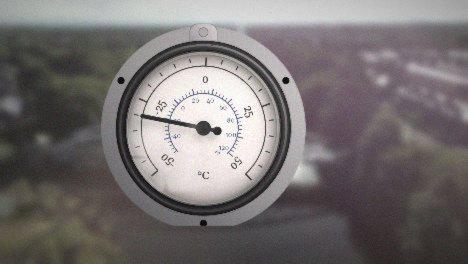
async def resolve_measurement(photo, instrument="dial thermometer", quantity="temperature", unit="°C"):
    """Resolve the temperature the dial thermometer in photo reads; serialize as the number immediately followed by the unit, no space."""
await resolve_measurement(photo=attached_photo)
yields -30°C
